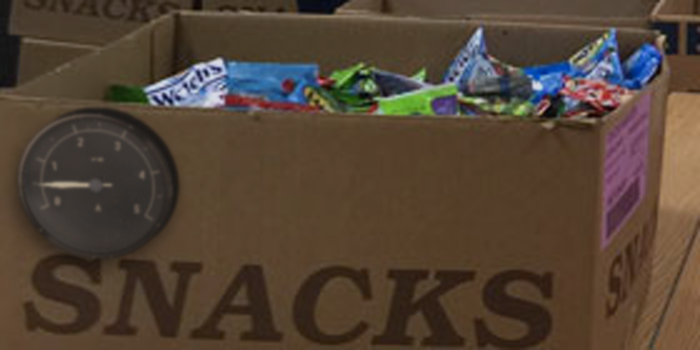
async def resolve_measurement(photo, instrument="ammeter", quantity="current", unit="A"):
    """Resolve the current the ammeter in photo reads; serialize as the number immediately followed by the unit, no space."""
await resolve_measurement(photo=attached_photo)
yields 0.5A
